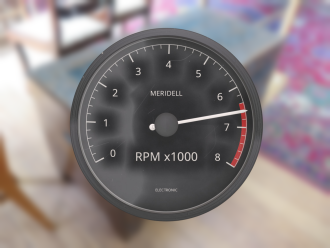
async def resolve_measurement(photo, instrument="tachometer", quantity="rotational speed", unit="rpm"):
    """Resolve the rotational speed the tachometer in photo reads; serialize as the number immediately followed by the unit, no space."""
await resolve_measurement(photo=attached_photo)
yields 6600rpm
